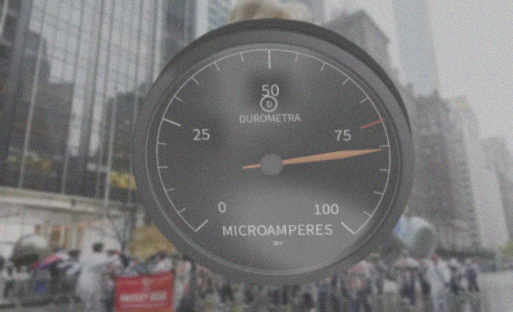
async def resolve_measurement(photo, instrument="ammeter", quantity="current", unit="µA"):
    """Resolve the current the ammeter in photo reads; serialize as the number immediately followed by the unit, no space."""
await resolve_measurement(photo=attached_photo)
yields 80µA
